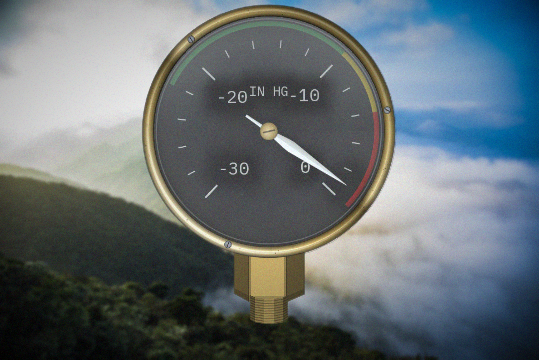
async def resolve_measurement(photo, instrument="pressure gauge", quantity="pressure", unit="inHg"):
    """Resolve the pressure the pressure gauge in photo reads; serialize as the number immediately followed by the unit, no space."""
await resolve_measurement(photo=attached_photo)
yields -1inHg
